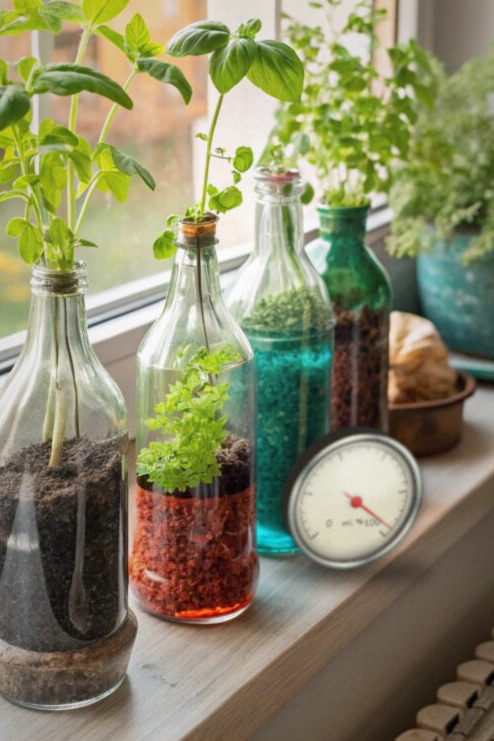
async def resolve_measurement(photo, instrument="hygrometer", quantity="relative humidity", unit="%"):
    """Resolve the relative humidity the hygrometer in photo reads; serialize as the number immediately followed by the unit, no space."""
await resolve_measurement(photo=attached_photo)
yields 96%
